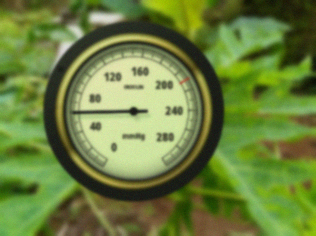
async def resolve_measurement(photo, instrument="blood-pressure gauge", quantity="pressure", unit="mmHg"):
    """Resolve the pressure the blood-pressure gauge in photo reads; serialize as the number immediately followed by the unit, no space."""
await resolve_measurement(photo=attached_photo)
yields 60mmHg
